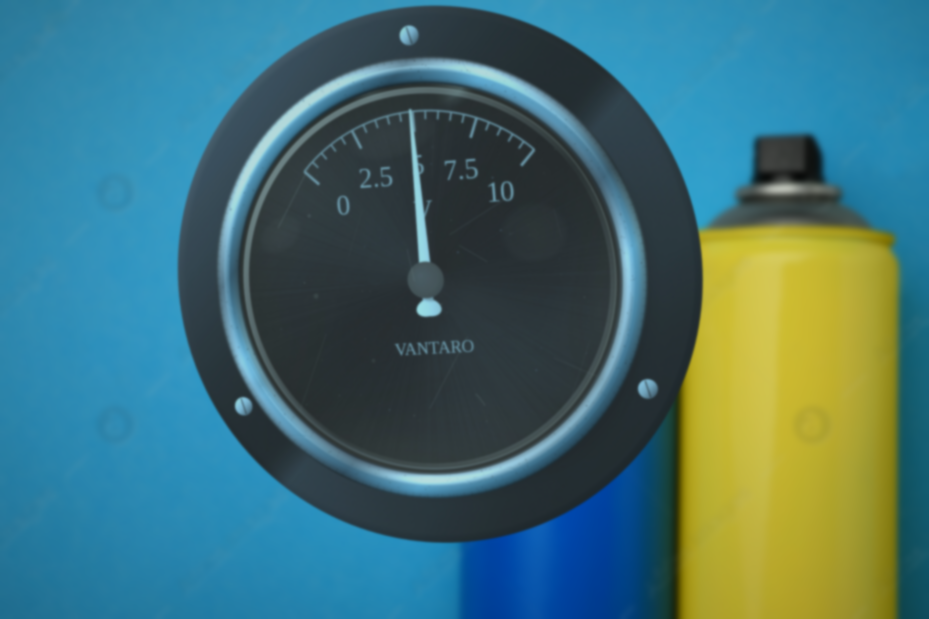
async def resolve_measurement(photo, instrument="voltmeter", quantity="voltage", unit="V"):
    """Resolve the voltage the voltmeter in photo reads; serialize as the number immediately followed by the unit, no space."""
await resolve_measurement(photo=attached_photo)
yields 5V
